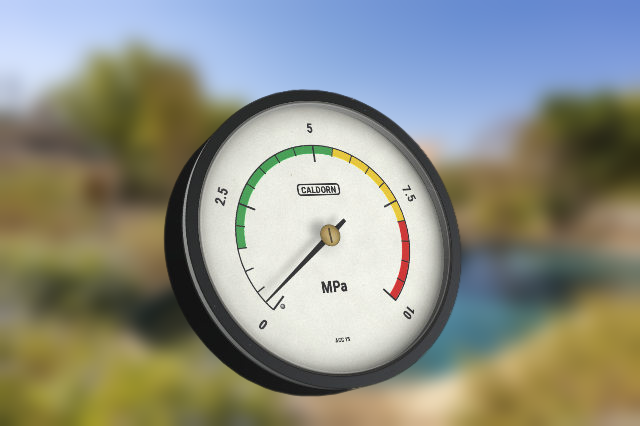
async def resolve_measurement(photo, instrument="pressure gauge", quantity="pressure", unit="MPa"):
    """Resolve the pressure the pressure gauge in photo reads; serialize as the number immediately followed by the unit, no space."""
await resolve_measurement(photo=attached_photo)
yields 0.25MPa
